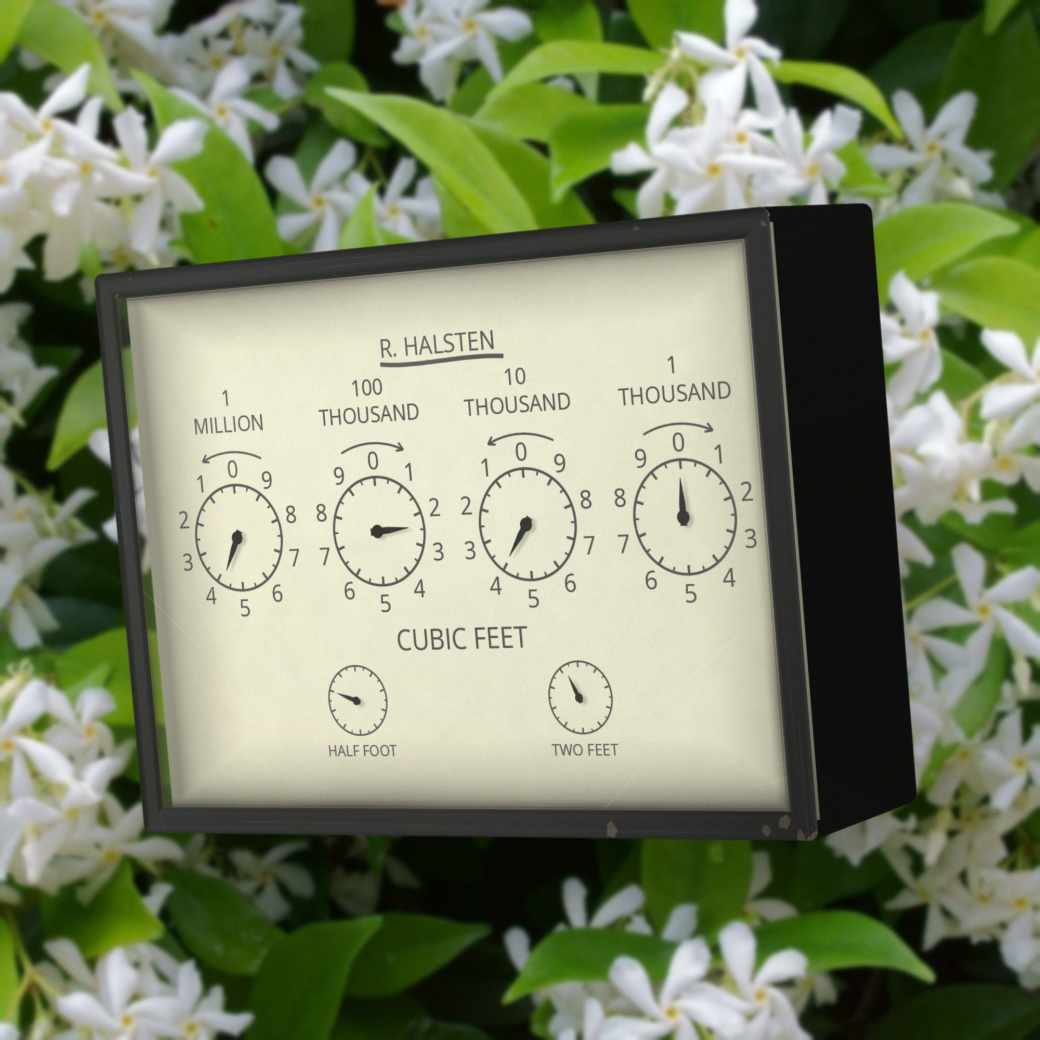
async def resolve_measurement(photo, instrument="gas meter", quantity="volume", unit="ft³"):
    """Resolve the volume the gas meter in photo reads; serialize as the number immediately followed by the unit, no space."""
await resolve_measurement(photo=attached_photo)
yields 424000ft³
